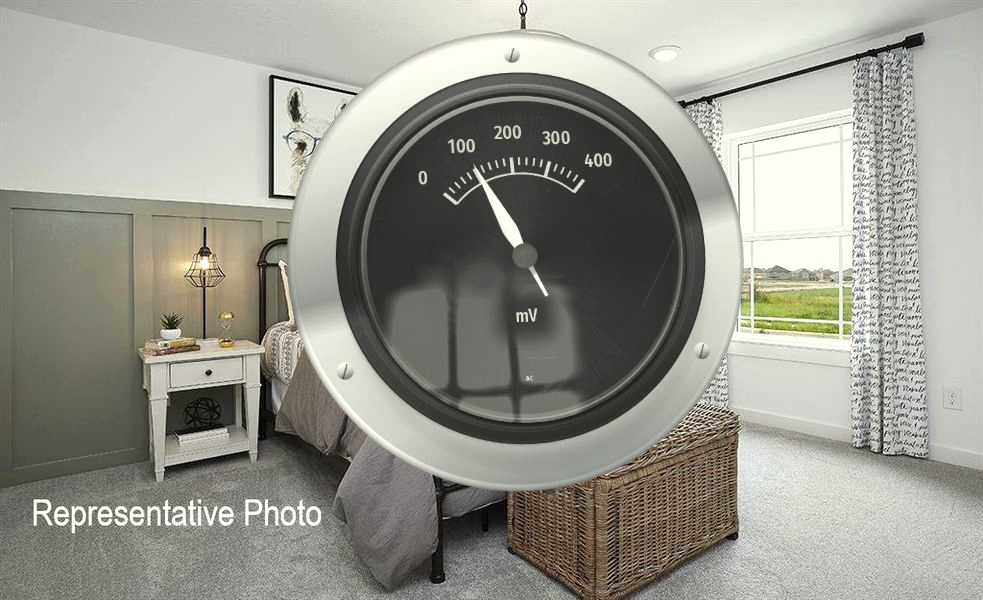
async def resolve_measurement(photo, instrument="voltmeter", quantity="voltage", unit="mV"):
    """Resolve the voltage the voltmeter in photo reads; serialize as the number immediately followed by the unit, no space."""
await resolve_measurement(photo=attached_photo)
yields 100mV
